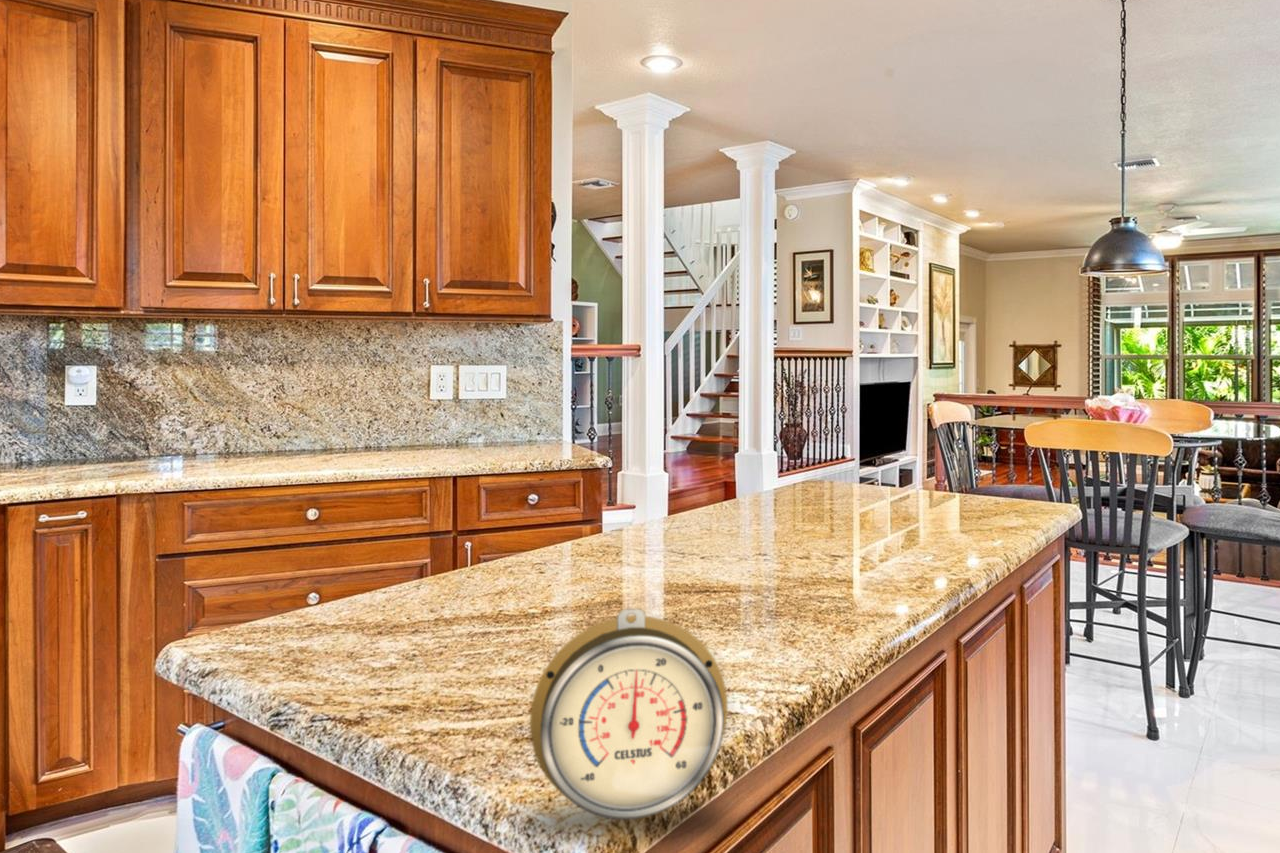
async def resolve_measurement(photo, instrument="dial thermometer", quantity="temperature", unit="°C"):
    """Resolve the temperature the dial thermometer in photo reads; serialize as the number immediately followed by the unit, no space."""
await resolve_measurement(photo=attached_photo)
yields 12°C
